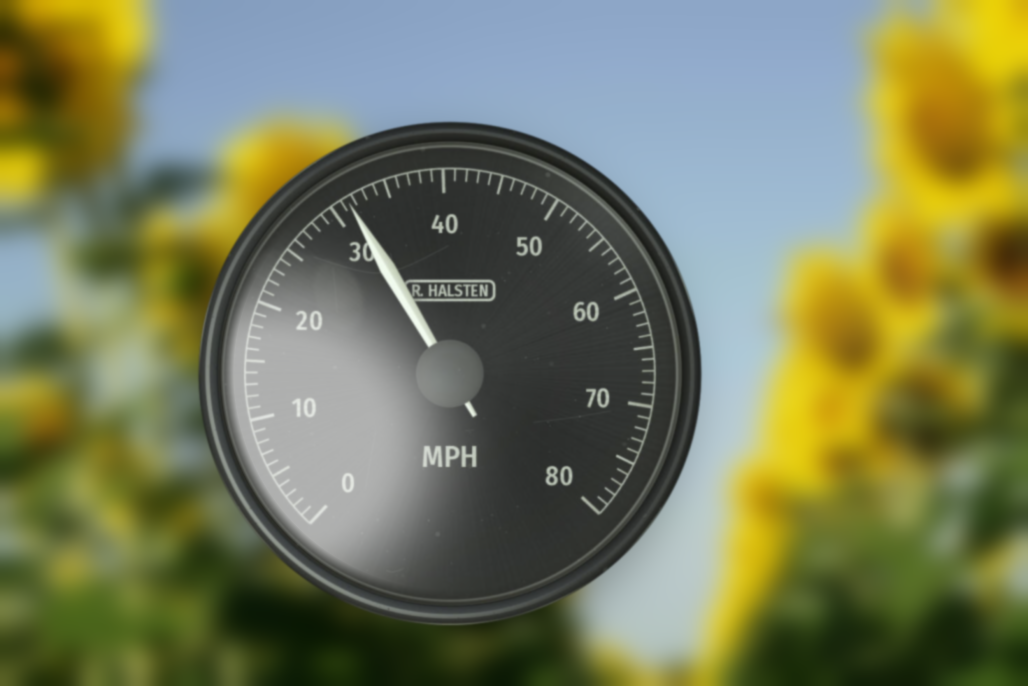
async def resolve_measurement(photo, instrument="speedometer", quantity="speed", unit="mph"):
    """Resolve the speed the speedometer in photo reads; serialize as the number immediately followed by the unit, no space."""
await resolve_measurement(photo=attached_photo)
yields 31.5mph
